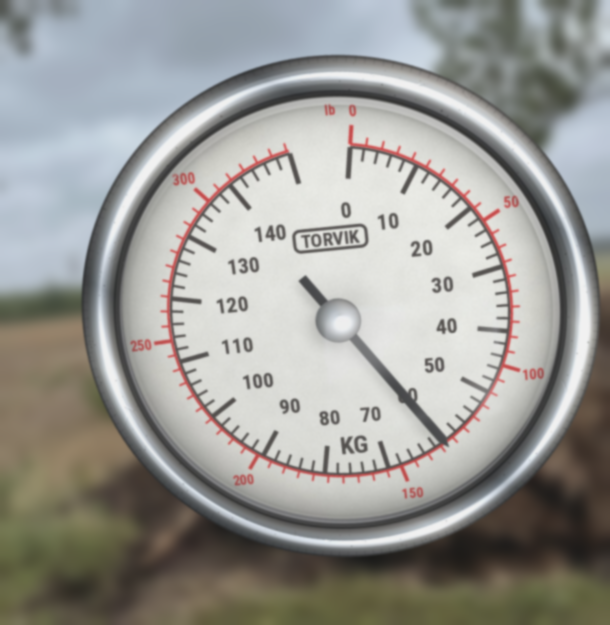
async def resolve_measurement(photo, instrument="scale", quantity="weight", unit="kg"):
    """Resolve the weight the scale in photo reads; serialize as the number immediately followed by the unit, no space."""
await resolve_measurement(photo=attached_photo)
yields 60kg
